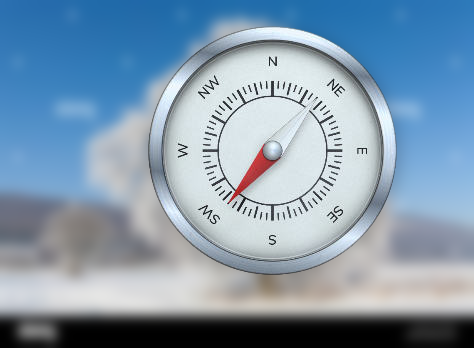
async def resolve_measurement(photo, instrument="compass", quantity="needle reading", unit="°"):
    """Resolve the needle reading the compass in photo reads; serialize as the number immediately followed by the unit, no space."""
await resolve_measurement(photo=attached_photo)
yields 220°
